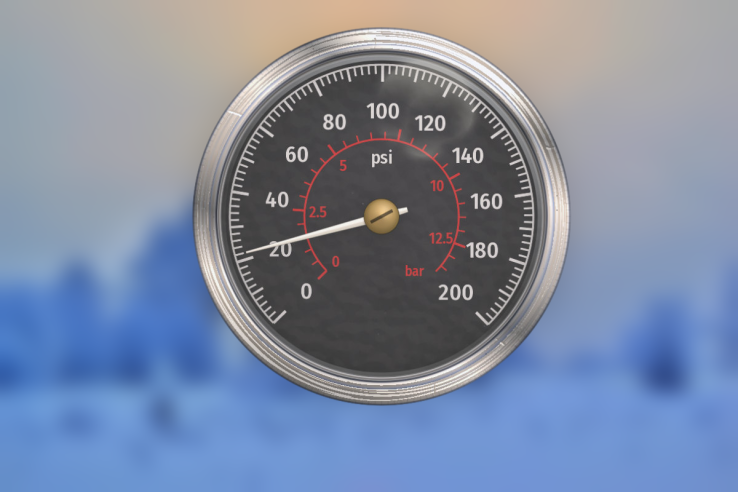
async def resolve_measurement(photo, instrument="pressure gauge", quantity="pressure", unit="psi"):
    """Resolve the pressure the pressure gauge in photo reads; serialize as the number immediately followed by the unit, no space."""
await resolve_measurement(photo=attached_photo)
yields 22psi
